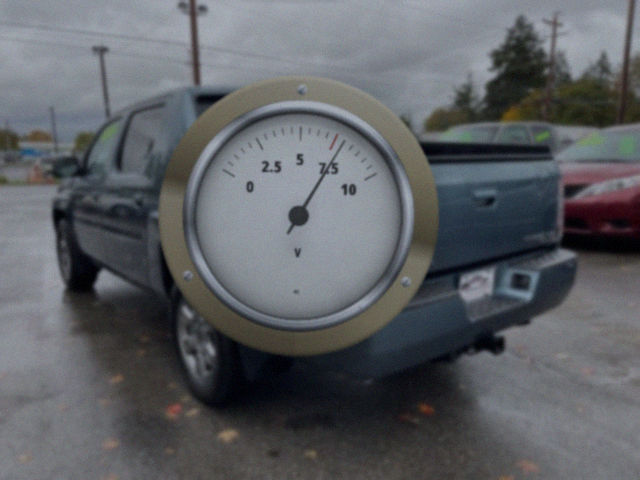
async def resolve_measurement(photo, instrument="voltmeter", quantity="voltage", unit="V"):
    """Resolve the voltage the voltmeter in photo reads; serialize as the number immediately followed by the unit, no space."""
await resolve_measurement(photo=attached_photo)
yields 7.5V
